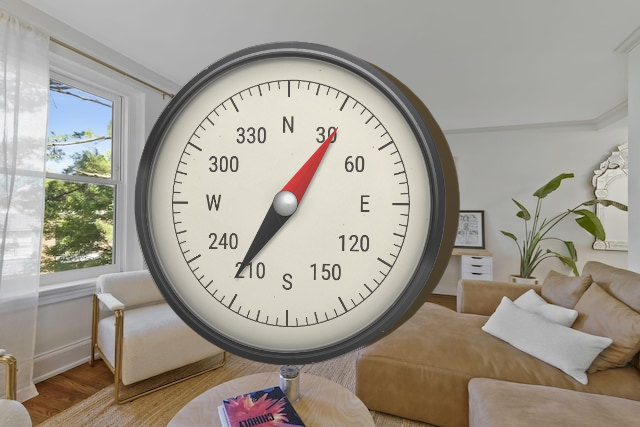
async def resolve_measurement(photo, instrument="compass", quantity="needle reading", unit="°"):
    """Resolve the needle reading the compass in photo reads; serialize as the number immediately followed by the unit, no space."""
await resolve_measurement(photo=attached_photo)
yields 35°
